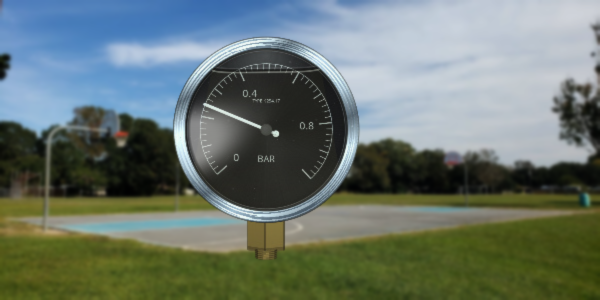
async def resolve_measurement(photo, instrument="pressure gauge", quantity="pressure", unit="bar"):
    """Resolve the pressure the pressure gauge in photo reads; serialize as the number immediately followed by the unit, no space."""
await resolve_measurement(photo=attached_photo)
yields 0.24bar
